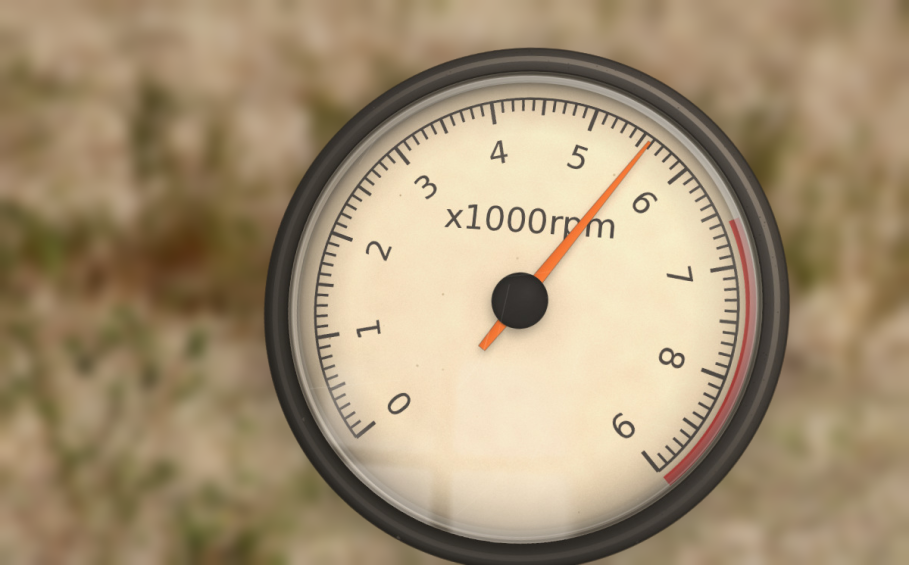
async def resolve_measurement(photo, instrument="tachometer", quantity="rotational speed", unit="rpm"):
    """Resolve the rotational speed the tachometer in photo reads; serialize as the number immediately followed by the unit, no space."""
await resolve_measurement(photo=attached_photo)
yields 5600rpm
